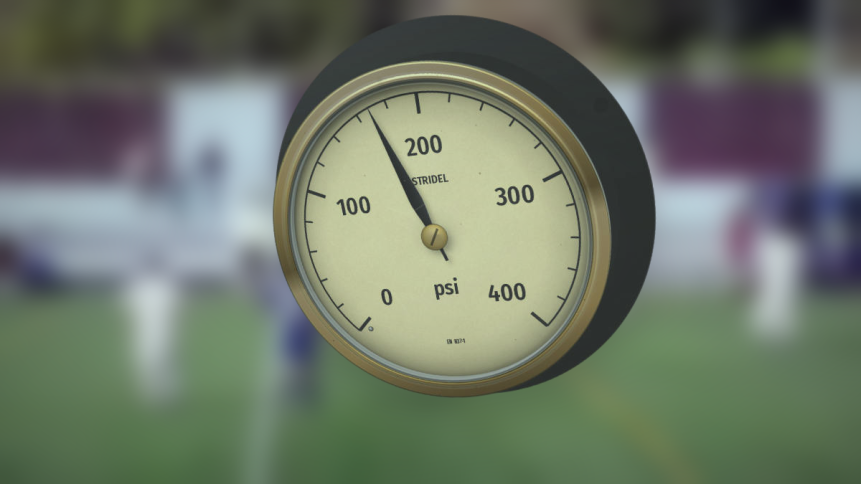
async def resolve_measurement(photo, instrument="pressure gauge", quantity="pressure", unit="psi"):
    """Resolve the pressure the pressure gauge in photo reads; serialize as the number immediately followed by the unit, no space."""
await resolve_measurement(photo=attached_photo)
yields 170psi
